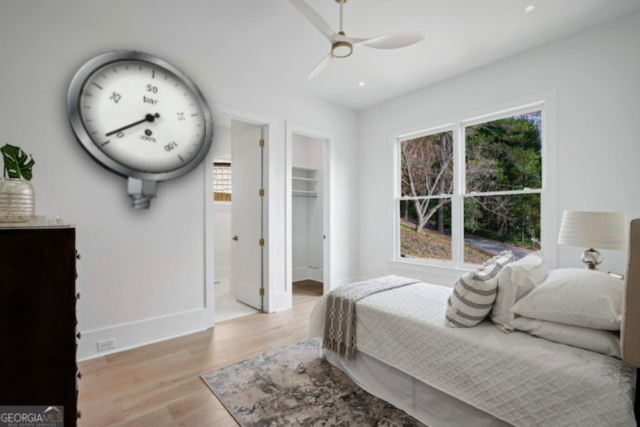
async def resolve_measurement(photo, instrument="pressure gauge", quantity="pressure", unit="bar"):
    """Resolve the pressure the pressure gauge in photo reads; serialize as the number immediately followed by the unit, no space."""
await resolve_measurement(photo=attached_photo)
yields 2.5bar
